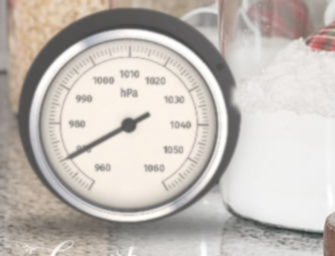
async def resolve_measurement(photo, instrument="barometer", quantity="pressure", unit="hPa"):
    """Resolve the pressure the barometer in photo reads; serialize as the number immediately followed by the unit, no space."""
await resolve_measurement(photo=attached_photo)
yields 970hPa
